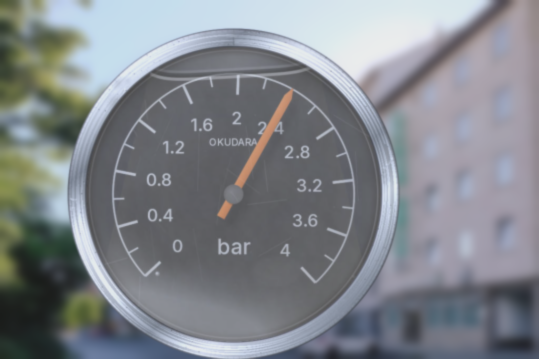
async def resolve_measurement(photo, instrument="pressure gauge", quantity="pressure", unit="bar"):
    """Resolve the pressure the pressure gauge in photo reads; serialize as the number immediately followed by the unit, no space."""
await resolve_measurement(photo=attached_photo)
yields 2.4bar
